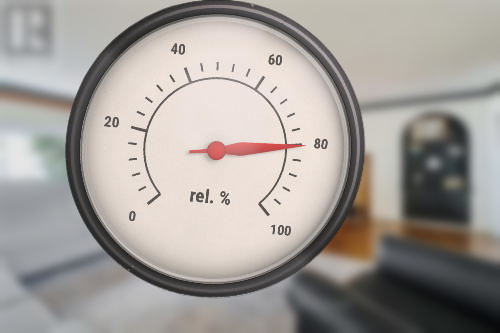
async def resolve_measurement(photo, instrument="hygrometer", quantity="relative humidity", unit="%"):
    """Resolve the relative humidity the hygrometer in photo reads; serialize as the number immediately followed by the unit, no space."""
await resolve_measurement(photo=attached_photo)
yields 80%
